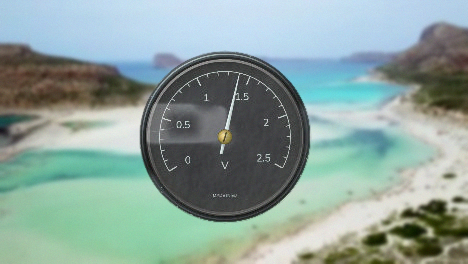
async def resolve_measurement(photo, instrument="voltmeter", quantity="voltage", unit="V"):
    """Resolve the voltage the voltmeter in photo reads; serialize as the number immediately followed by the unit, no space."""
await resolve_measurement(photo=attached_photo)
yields 1.4V
